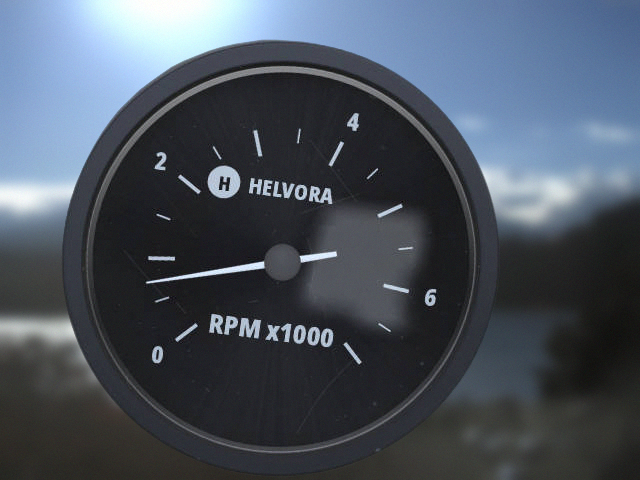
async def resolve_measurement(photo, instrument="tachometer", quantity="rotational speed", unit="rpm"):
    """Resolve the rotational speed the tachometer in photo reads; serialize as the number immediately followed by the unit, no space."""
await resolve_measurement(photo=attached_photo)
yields 750rpm
